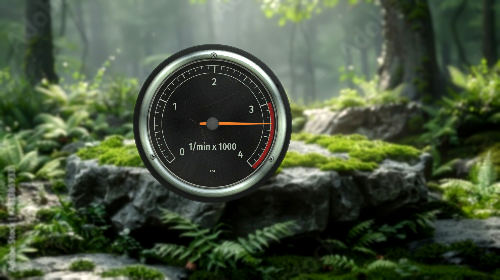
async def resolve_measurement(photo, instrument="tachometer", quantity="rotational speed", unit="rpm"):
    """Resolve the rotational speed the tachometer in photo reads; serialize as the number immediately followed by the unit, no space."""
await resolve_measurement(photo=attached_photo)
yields 3300rpm
